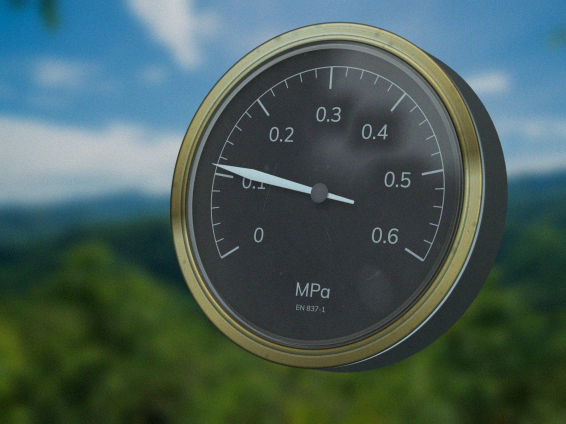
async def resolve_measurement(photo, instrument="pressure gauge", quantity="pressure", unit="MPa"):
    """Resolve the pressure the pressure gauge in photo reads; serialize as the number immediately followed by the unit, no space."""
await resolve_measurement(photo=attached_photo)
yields 0.11MPa
